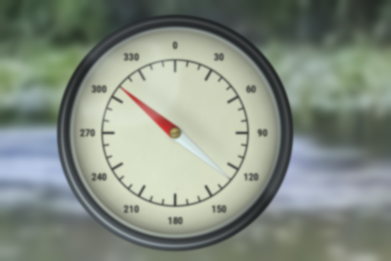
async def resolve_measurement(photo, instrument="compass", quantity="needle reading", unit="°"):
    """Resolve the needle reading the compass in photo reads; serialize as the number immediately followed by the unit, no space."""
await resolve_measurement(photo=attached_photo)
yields 310°
